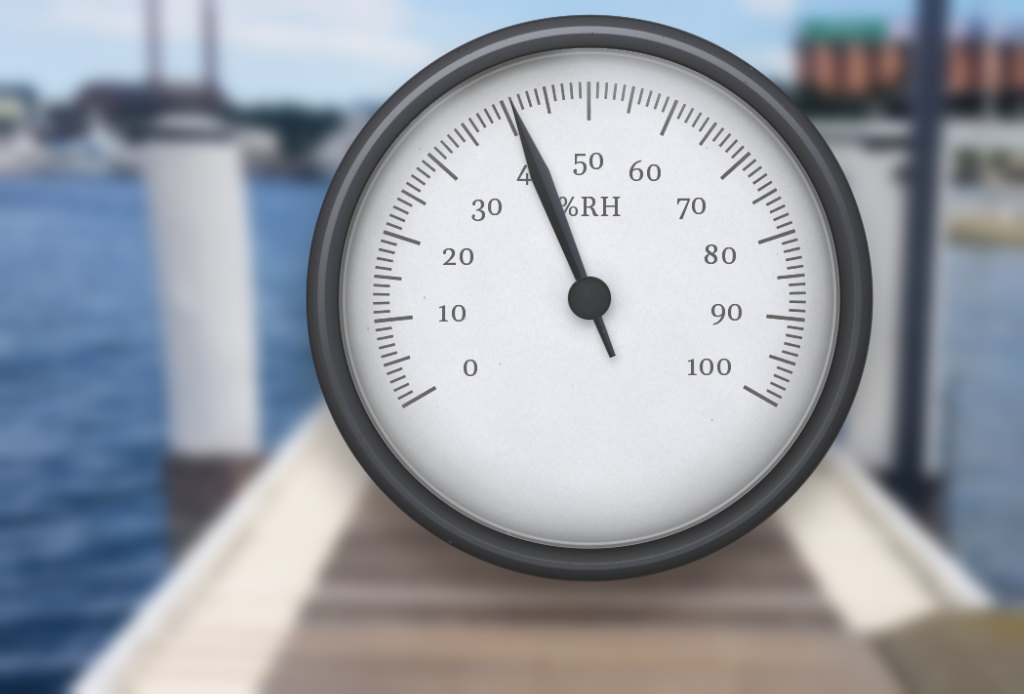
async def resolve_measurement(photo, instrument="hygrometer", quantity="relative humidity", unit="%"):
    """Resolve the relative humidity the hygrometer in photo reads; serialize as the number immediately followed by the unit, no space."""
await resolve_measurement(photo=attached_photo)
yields 41%
